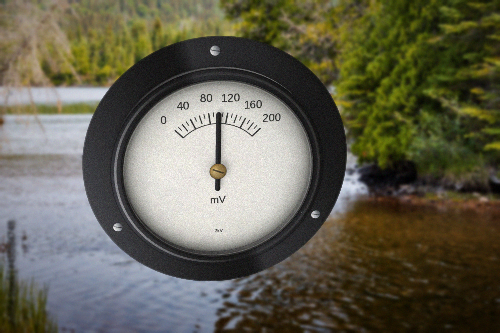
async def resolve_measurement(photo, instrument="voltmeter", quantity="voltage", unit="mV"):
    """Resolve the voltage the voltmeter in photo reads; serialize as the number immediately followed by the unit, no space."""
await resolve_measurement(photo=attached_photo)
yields 100mV
